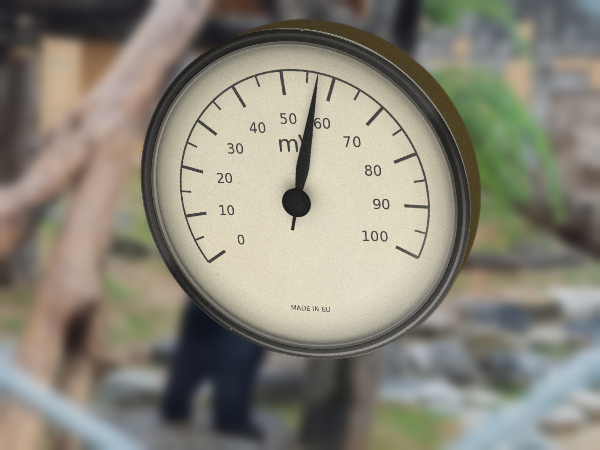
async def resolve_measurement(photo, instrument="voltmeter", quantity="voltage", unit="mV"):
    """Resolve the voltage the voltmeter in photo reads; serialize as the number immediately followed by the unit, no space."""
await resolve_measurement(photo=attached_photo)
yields 57.5mV
